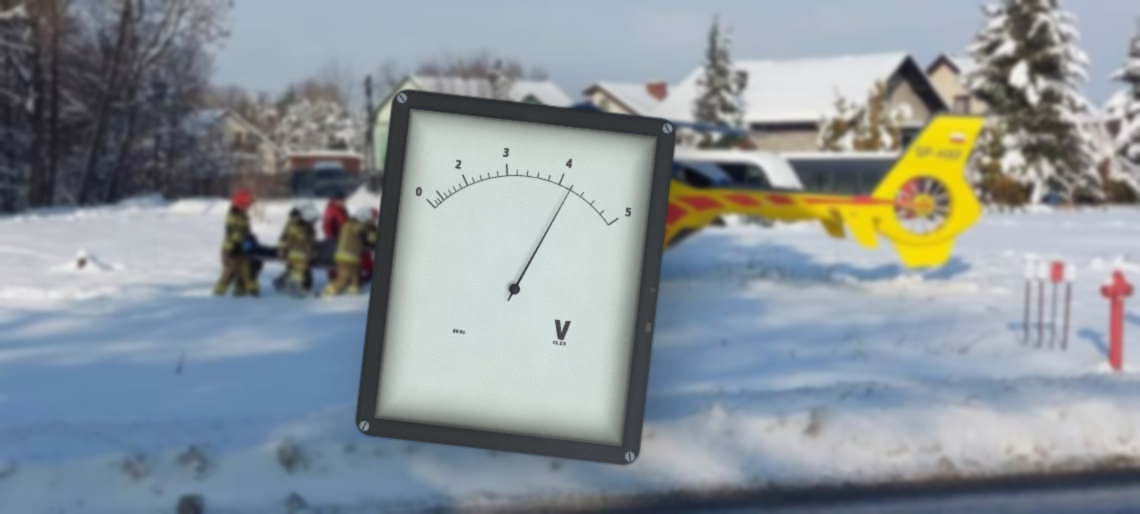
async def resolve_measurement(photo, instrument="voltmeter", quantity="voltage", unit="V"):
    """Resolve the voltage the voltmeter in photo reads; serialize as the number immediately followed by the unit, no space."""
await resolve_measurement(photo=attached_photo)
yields 4.2V
